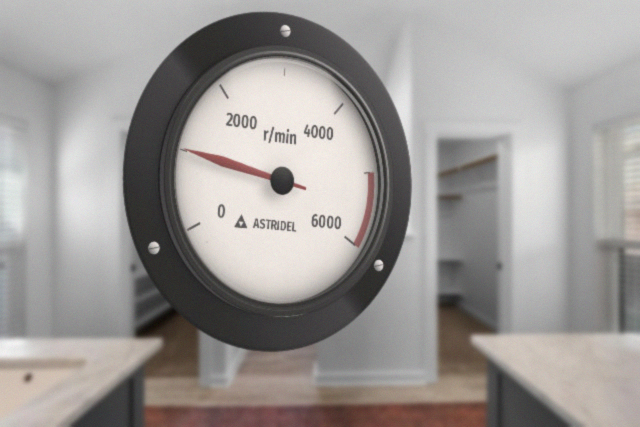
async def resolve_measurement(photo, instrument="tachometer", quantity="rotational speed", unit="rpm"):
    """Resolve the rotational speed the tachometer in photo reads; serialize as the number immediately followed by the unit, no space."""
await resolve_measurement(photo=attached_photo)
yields 1000rpm
